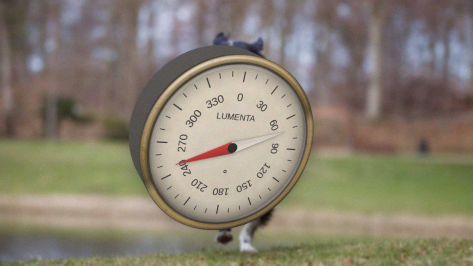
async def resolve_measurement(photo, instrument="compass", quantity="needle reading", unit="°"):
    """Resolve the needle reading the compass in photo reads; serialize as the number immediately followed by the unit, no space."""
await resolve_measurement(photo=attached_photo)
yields 250°
